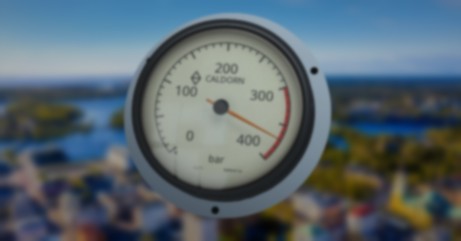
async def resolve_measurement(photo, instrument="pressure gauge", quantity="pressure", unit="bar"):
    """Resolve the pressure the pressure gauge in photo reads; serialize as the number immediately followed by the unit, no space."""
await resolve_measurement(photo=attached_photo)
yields 370bar
